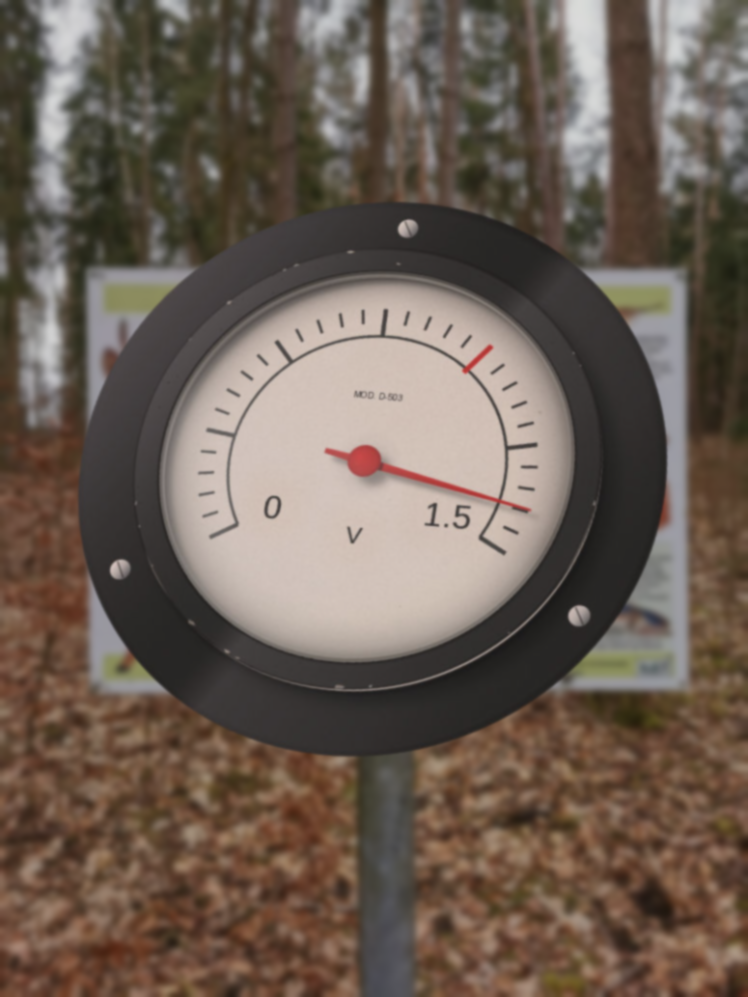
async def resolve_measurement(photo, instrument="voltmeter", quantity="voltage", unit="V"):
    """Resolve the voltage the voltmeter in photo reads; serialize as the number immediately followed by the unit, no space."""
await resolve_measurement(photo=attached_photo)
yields 1.4V
